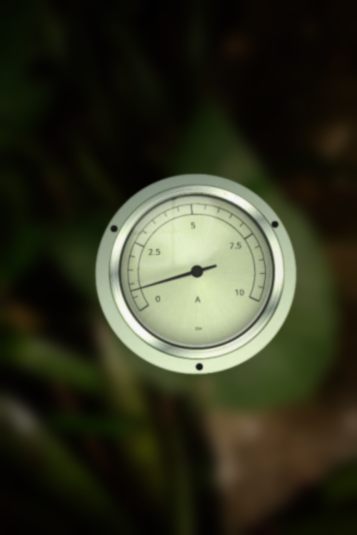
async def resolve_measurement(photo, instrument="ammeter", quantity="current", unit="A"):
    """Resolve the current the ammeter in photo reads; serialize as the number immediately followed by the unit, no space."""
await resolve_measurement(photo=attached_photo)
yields 0.75A
